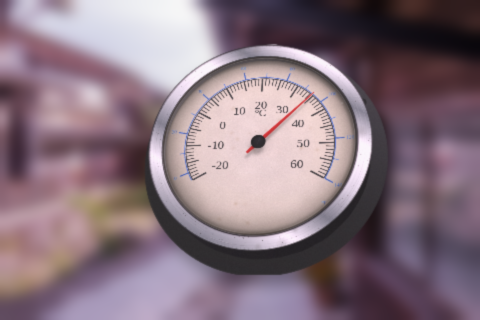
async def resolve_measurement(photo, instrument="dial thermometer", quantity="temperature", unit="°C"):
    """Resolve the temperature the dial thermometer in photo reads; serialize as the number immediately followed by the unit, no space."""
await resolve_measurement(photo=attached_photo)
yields 35°C
